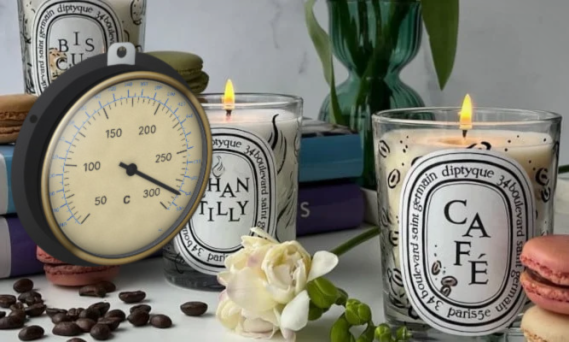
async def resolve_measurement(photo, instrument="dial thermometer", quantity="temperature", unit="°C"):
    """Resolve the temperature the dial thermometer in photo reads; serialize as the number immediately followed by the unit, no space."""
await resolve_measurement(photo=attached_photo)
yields 285°C
